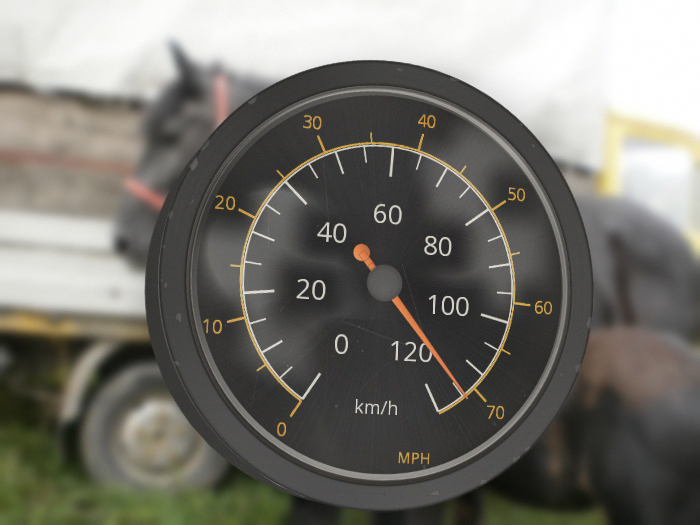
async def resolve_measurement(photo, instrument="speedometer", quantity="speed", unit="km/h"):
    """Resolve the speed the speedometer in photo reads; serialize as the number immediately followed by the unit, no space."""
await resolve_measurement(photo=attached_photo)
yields 115km/h
